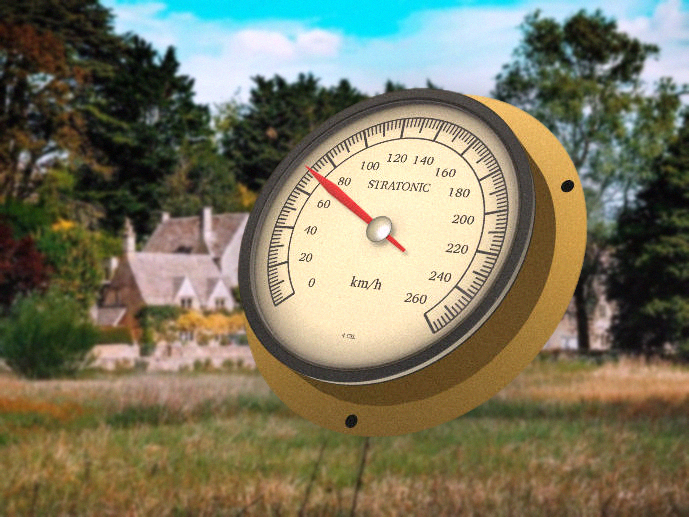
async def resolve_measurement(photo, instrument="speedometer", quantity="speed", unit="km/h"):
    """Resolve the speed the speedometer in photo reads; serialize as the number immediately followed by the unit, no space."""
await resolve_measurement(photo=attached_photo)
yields 70km/h
